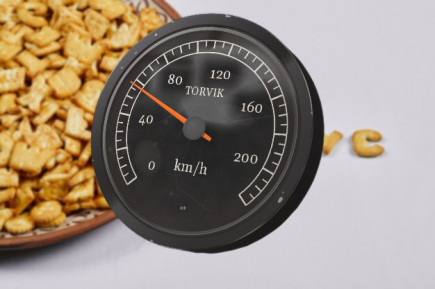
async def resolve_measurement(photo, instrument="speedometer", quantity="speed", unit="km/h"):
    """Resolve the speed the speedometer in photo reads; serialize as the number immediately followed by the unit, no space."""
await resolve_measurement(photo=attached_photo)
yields 57.5km/h
